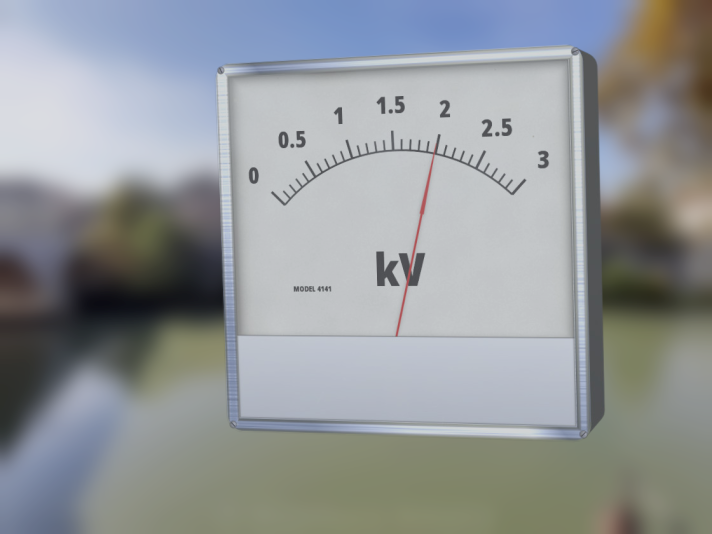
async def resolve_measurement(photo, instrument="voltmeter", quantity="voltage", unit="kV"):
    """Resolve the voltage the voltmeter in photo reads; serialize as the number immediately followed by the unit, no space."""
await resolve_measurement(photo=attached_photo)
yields 2kV
